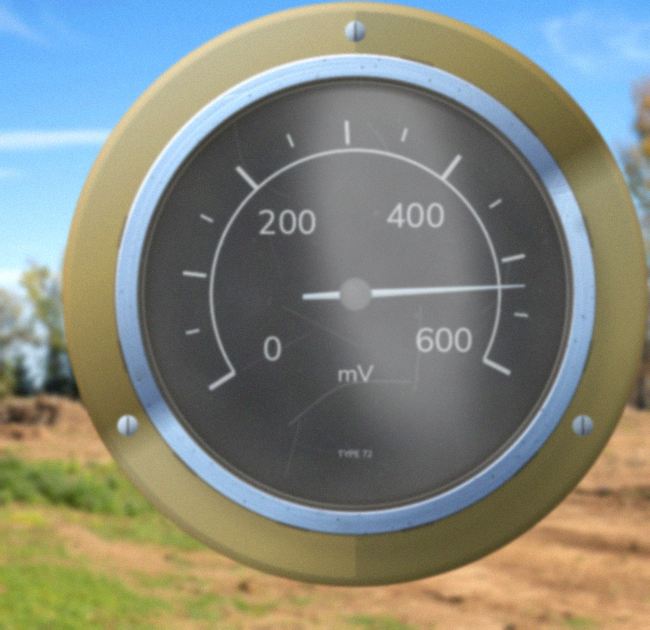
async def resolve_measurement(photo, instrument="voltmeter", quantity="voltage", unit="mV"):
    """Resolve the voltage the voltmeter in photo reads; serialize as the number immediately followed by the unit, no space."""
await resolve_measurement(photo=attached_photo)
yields 525mV
